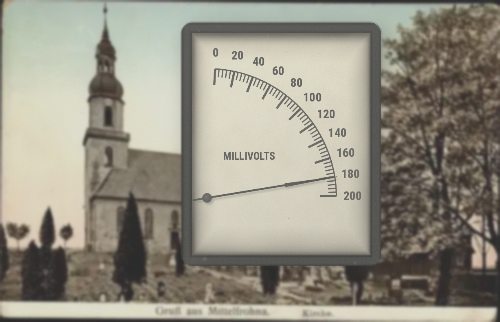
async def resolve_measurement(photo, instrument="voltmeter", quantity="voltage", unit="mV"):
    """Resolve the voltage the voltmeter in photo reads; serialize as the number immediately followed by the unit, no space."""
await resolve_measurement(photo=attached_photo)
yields 180mV
